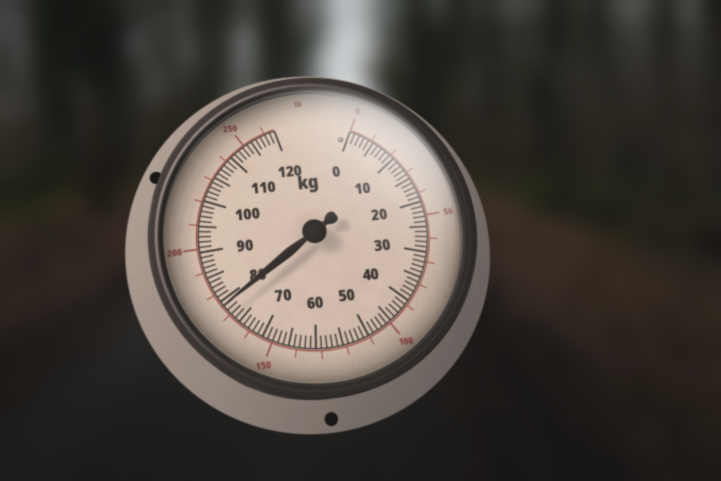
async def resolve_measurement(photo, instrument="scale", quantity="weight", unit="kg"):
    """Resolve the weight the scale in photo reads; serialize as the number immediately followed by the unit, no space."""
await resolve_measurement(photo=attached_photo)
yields 79kg
